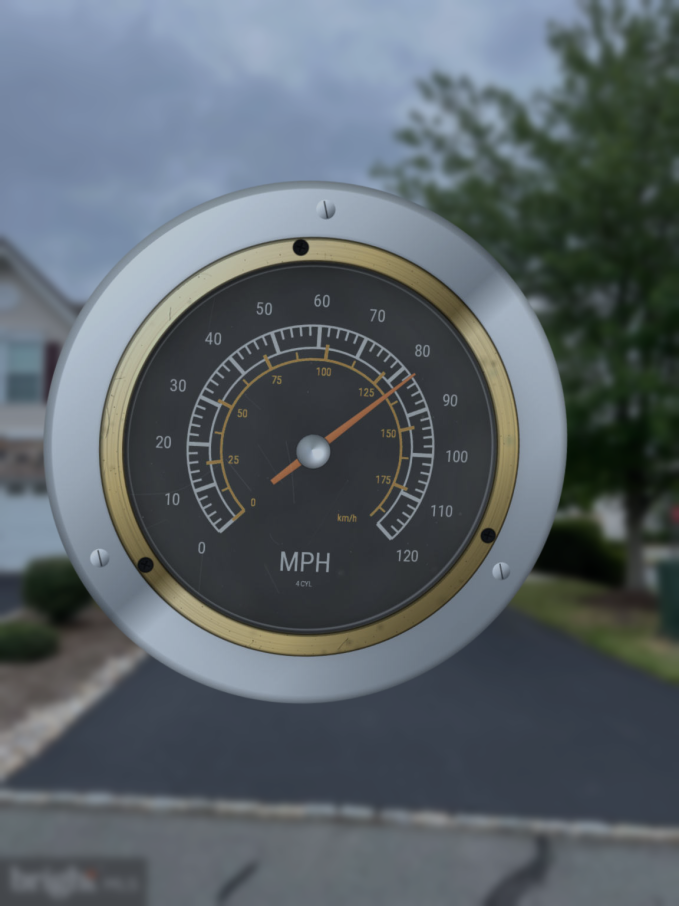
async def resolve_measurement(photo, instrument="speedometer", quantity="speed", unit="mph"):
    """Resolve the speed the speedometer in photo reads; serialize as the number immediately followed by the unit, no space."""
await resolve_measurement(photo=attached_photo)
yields 82mph
